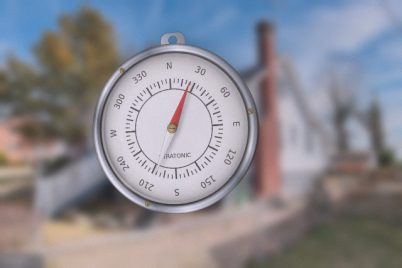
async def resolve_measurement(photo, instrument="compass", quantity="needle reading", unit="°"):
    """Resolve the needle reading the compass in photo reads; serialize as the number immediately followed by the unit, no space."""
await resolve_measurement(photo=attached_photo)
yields 25°
